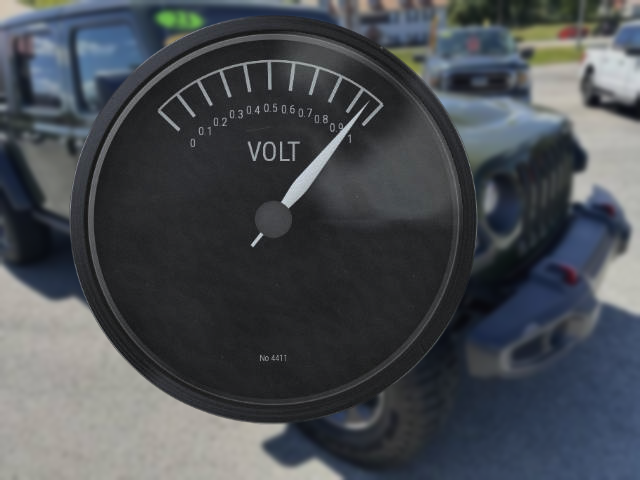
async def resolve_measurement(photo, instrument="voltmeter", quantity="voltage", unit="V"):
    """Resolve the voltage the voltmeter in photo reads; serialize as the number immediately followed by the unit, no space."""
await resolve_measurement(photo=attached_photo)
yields 0.95V
